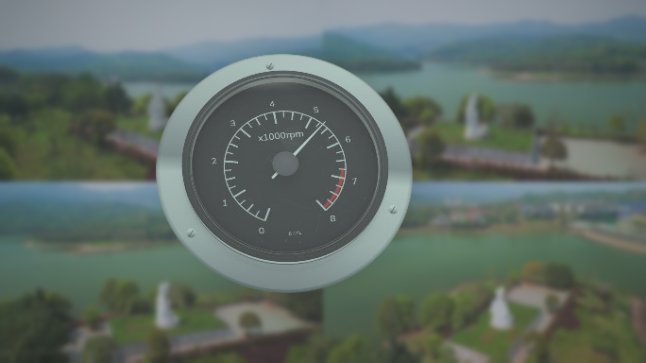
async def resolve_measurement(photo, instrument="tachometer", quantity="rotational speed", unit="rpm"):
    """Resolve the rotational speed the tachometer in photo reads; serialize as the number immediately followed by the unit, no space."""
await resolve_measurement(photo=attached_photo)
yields 5375rpm
